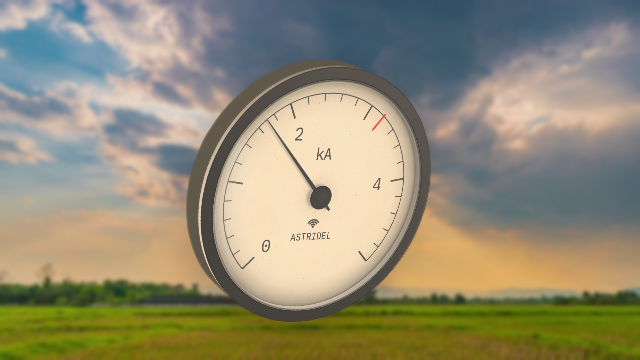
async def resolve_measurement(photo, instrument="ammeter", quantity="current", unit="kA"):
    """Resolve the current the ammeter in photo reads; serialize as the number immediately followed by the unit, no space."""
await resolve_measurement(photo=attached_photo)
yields 1.7kA
